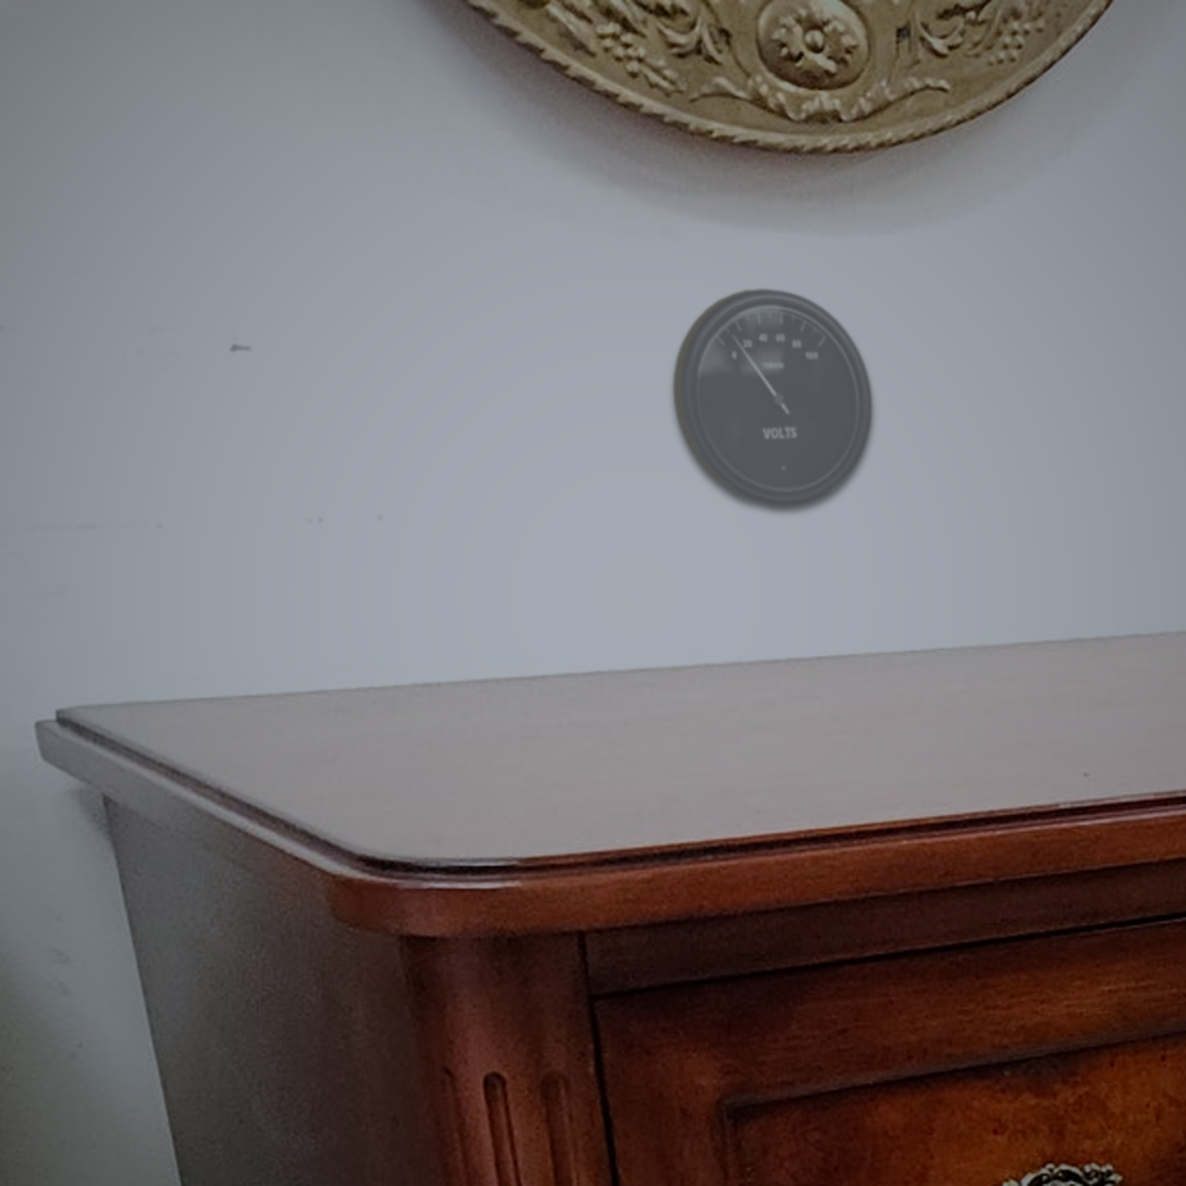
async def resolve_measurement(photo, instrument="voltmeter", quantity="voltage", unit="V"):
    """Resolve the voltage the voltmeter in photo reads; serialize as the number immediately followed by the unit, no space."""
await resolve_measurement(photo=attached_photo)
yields 10V
